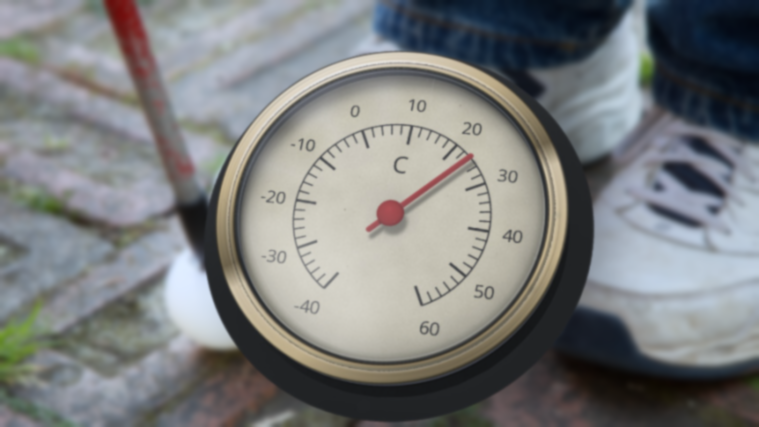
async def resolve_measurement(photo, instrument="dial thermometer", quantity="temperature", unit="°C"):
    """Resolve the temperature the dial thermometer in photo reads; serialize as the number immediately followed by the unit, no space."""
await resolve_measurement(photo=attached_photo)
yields 24°C
